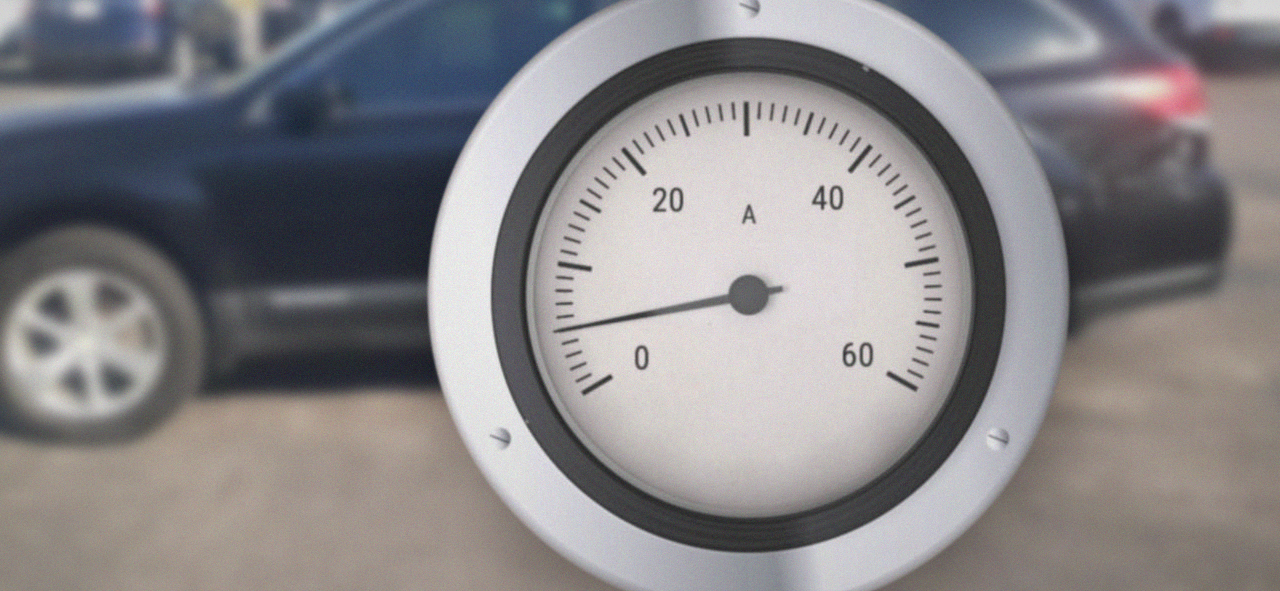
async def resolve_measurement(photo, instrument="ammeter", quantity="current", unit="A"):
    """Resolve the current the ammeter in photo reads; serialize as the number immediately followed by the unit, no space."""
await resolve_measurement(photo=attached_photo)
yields 5A
